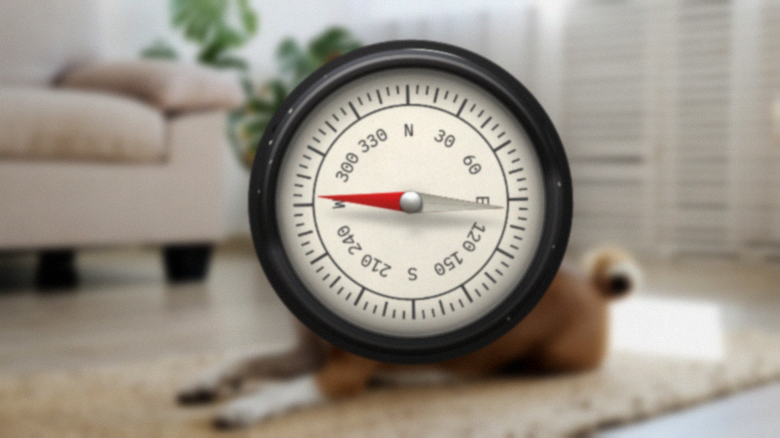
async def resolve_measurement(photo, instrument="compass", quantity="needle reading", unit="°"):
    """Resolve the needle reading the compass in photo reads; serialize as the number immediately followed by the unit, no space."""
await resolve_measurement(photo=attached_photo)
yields 275°
